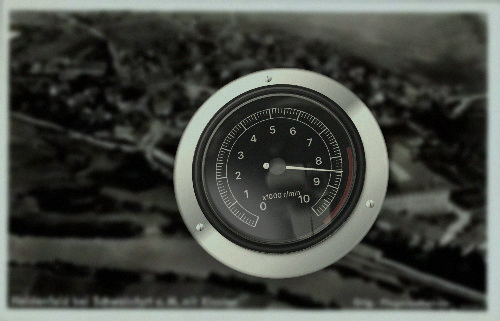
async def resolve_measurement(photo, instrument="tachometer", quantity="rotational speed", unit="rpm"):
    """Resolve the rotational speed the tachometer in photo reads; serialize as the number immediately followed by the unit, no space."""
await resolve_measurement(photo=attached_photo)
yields 8500rpm
